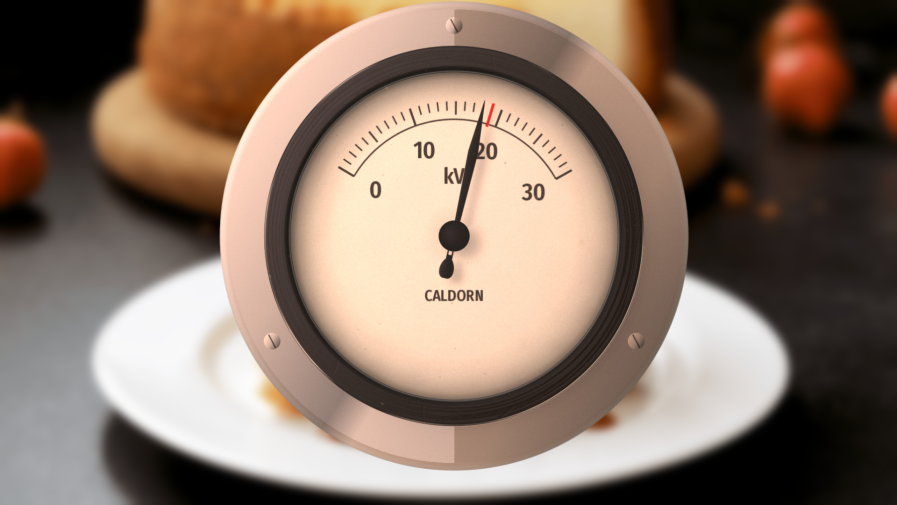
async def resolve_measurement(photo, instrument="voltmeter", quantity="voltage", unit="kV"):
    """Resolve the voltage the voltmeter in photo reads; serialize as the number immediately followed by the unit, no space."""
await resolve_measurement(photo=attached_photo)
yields 18kV
